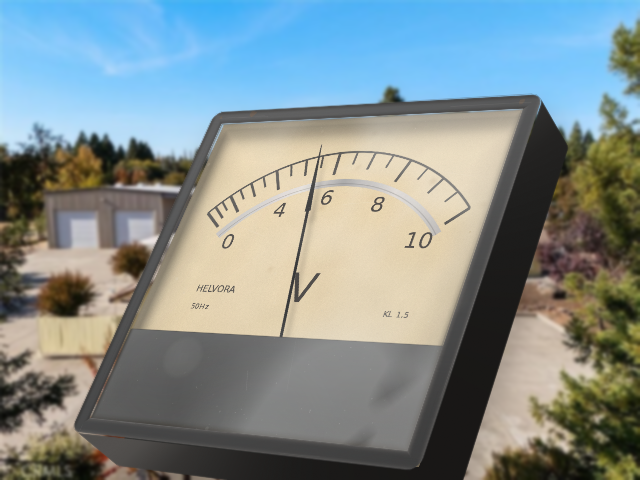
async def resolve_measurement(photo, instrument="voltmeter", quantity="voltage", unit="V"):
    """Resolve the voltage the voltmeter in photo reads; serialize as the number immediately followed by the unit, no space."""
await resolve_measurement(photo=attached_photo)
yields 5.5V
